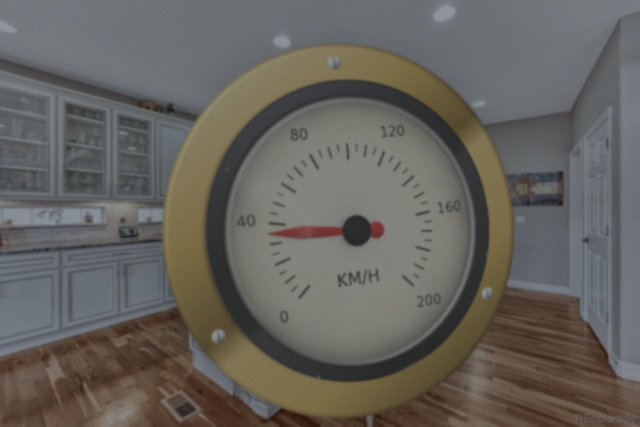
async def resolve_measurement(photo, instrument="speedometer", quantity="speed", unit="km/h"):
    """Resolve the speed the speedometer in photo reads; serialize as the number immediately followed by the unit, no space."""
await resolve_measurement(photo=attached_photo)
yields 35km/h
